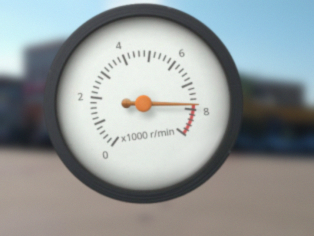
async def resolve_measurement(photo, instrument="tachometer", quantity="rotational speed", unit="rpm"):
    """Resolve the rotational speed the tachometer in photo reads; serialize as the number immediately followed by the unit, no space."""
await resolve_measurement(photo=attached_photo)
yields 7800rpm
